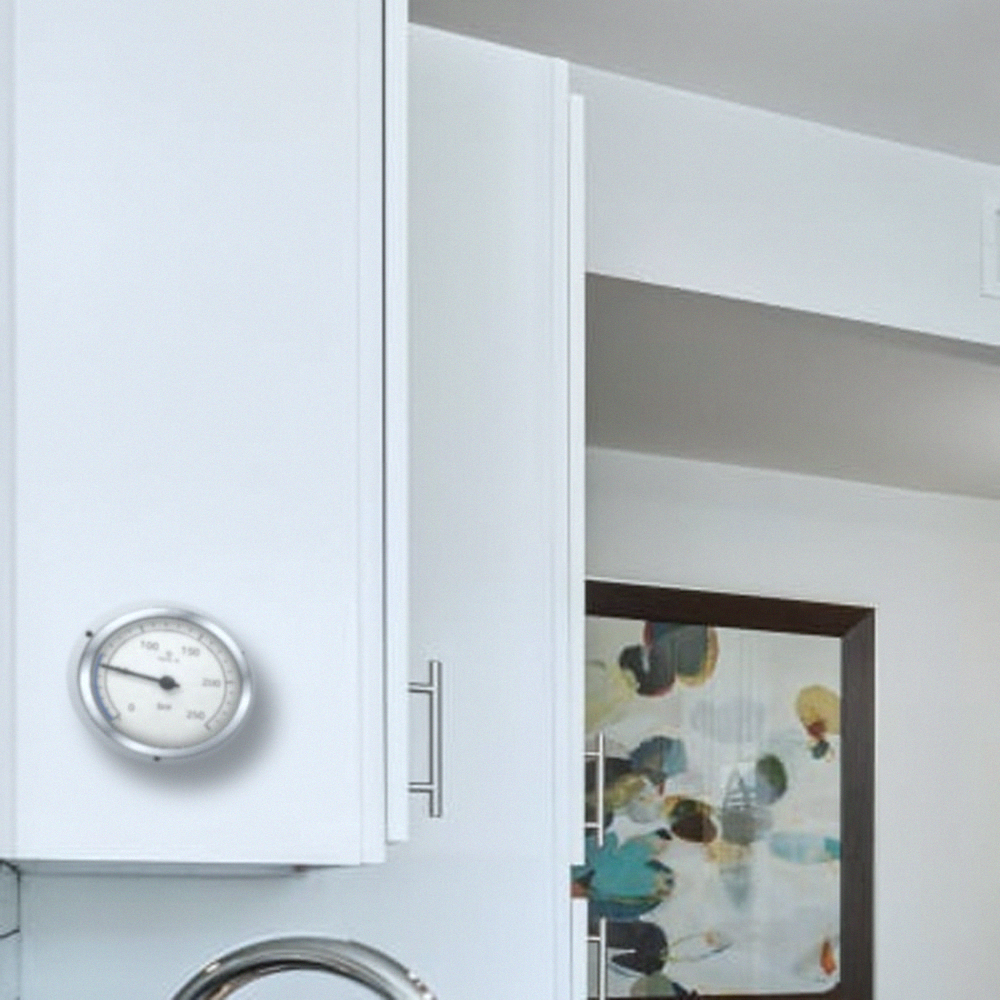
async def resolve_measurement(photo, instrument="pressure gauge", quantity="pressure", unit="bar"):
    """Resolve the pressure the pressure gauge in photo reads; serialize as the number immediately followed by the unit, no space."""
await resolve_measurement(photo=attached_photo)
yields 50bar
